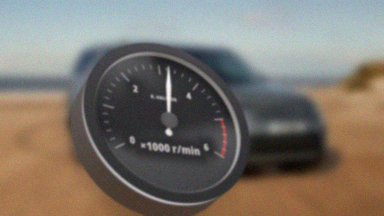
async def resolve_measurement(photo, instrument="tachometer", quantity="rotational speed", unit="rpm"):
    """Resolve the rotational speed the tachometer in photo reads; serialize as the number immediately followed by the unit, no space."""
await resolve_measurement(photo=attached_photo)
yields 3200rpm
